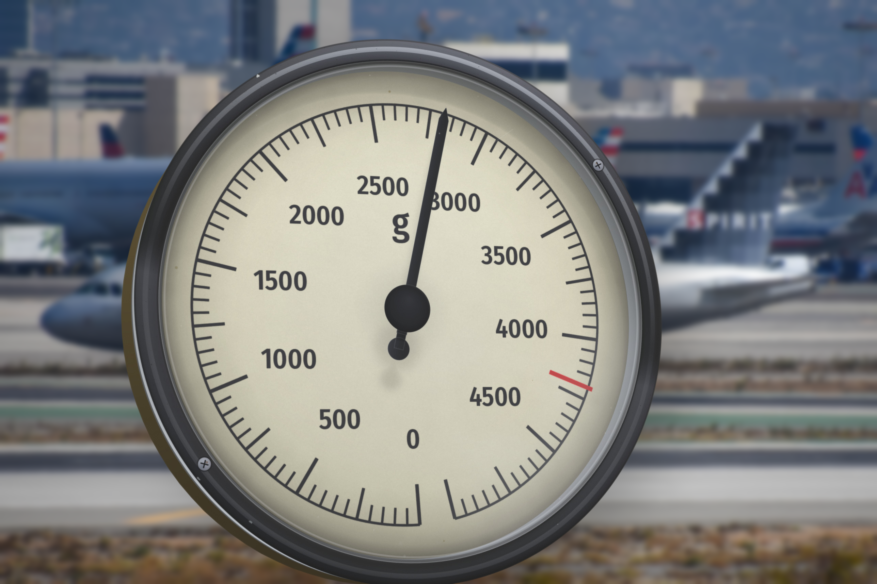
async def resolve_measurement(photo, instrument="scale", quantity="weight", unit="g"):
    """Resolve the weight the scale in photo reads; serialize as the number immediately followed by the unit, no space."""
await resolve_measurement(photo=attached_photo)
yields 2800g
